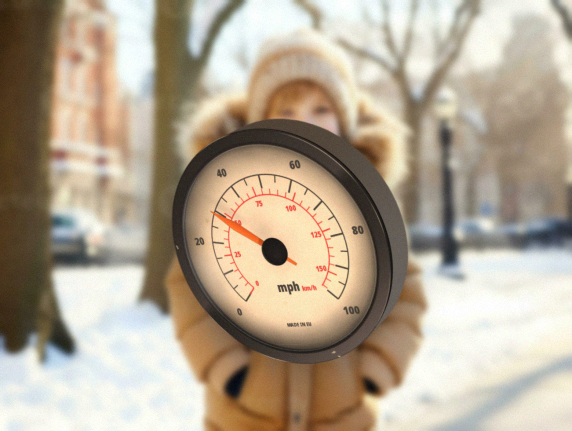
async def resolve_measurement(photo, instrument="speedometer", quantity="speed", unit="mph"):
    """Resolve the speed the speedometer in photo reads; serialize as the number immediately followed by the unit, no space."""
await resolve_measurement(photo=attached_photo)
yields 30mph
